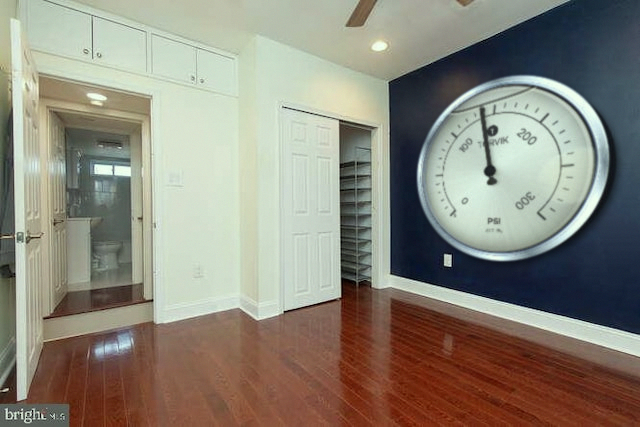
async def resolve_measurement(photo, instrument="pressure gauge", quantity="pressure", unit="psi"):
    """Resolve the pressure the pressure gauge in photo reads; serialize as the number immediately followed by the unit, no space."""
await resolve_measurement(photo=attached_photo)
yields 140psi
